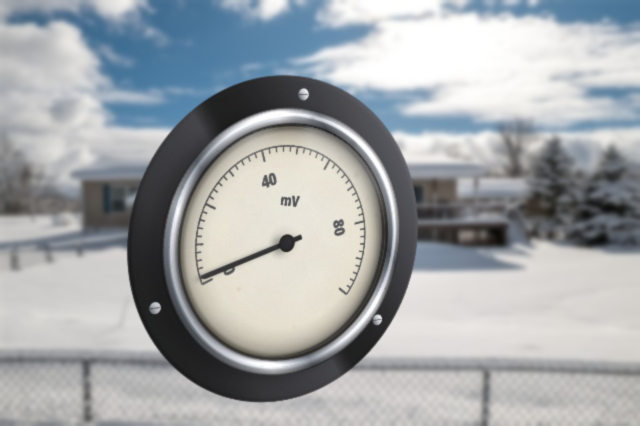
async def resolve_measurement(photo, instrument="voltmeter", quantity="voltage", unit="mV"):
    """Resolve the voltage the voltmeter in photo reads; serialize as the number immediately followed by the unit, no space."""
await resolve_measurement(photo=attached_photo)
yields 2mV
